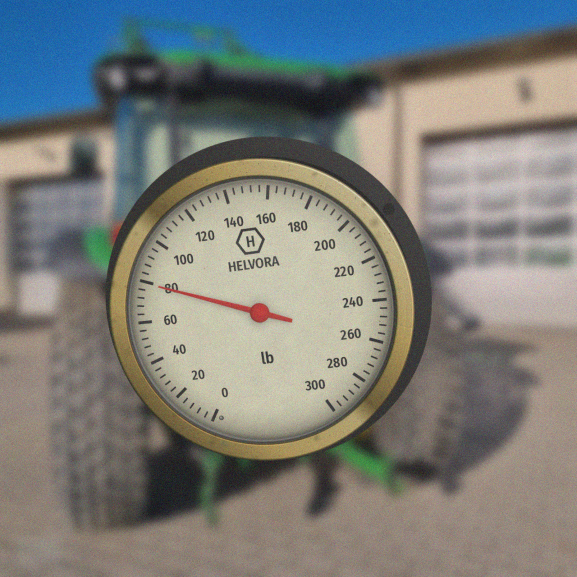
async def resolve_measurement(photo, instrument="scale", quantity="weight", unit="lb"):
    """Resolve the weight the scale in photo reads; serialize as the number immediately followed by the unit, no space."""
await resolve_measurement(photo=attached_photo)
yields 80lb
